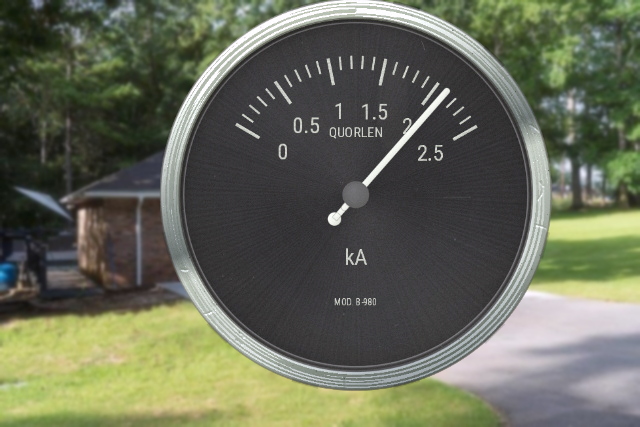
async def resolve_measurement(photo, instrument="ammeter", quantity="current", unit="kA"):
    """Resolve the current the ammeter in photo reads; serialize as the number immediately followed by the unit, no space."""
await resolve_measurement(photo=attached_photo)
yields 2.1kA
